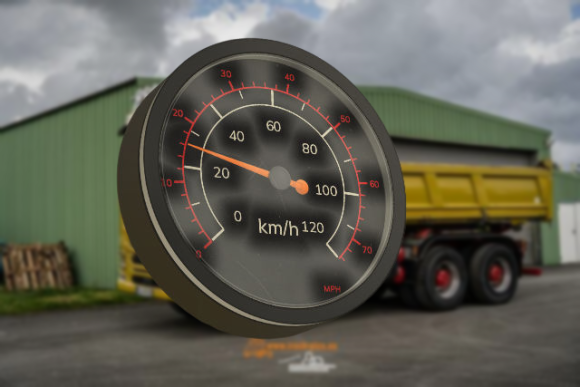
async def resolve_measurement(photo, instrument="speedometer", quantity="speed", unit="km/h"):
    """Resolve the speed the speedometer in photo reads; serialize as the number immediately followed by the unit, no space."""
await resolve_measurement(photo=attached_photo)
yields 25km/h
